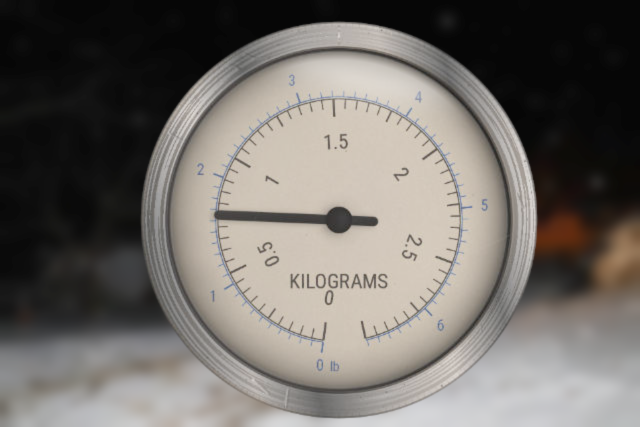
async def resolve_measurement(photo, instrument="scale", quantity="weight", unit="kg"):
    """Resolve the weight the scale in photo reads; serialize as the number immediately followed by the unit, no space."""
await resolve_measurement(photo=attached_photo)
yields 0.75kg
